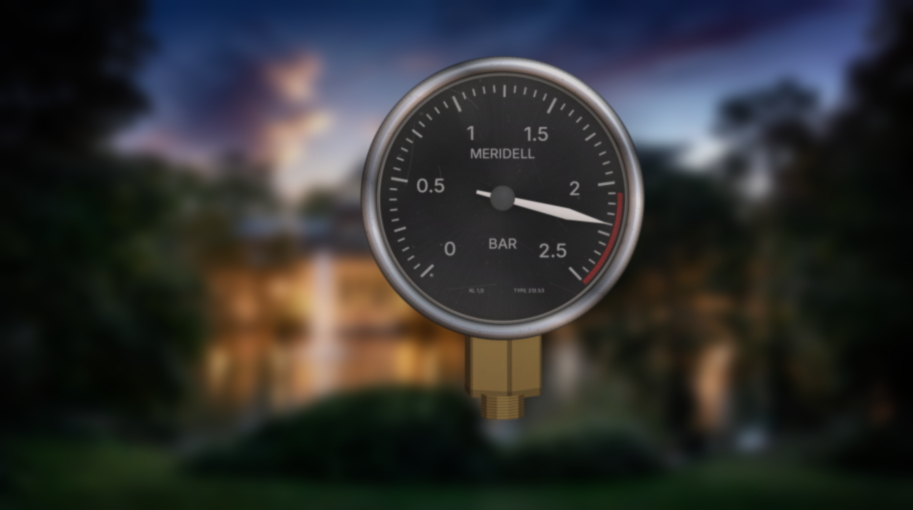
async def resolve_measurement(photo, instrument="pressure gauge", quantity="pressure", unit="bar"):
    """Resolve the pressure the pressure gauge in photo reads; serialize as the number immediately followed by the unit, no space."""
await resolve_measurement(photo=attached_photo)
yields 2.2bar
